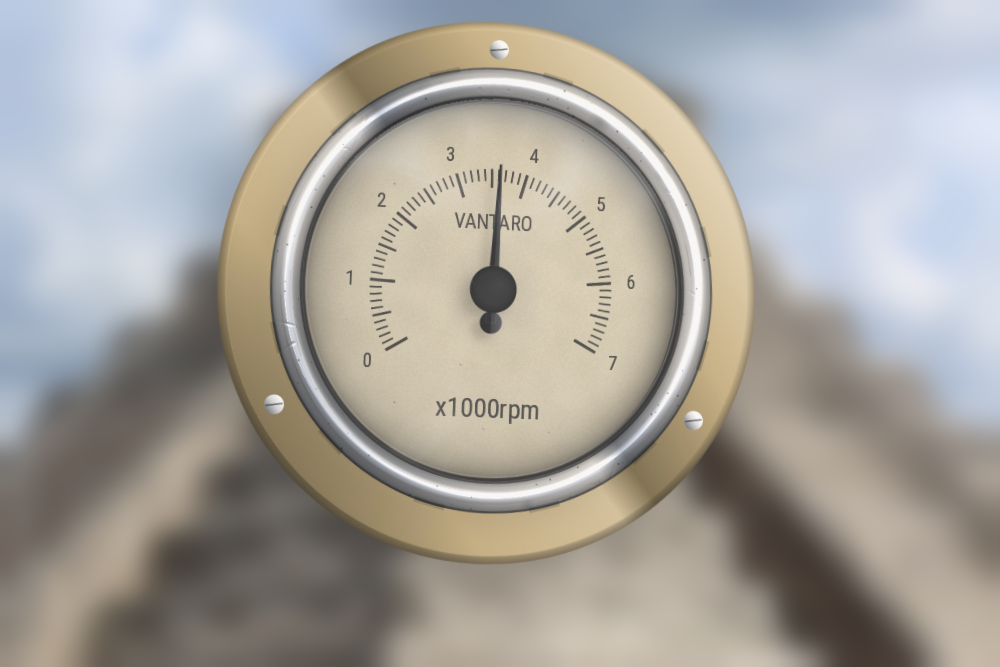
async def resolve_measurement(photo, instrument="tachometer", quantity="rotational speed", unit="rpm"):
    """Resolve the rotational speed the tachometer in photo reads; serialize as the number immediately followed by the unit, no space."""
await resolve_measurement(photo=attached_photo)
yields 3600rpm
